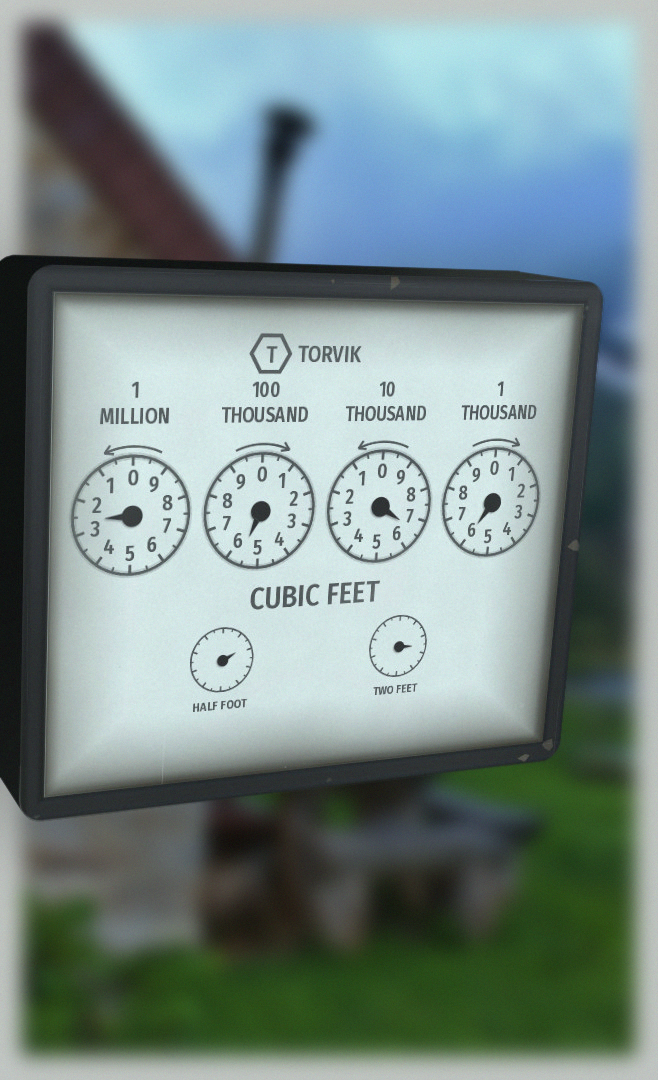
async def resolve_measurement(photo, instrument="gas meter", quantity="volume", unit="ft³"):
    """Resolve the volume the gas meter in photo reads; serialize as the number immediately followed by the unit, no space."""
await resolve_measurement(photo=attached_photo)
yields 256600ft³
